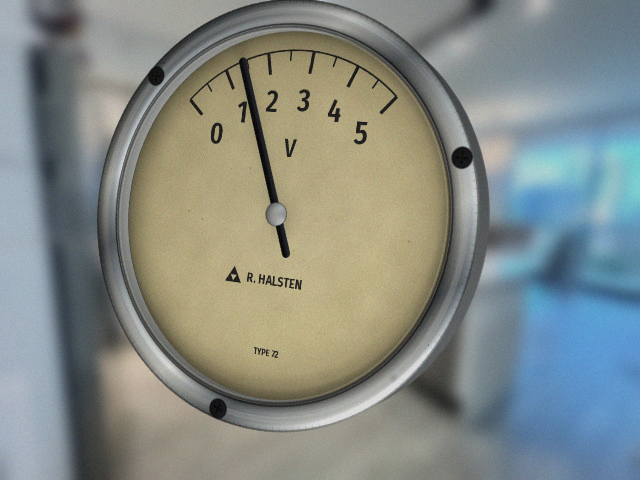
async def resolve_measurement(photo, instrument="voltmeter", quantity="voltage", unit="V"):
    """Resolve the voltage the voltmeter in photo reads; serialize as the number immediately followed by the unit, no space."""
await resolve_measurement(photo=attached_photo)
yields 1.5V
